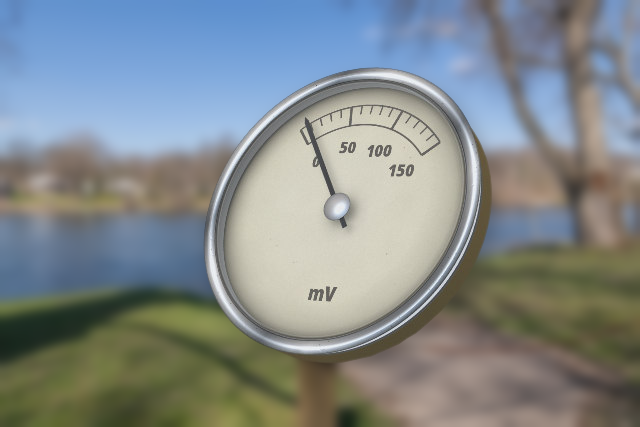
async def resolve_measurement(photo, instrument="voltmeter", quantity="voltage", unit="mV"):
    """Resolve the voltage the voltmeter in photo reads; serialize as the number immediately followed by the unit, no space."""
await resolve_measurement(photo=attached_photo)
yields 10mV
